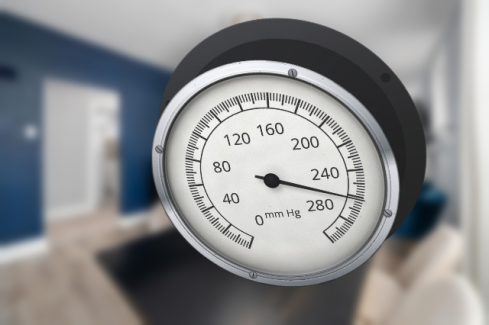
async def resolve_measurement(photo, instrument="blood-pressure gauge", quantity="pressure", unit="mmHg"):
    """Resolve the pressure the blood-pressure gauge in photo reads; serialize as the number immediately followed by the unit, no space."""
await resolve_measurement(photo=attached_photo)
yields 260mmHg
